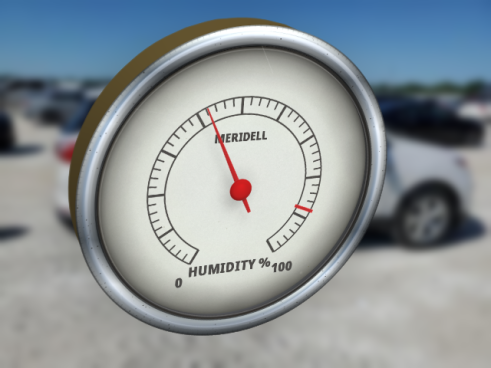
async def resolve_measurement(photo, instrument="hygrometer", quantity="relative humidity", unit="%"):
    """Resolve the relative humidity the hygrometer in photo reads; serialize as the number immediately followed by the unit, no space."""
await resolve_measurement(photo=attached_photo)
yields 42%
